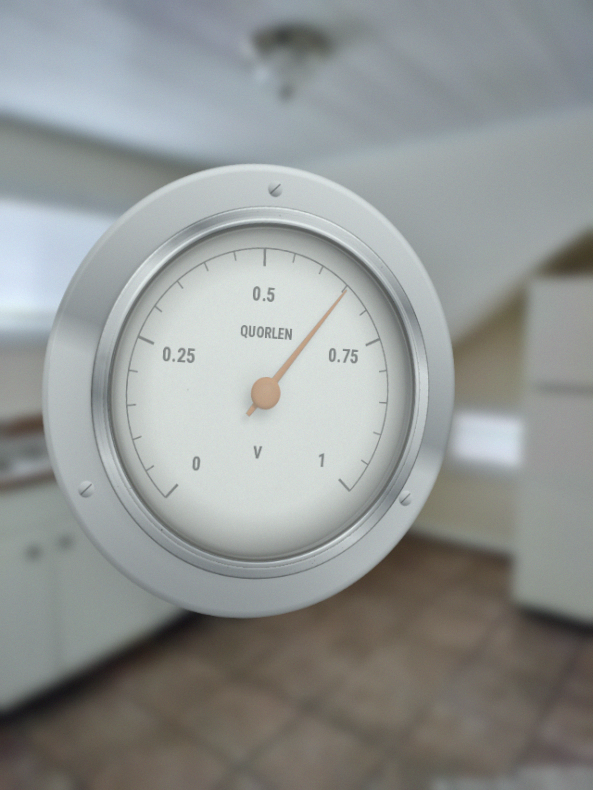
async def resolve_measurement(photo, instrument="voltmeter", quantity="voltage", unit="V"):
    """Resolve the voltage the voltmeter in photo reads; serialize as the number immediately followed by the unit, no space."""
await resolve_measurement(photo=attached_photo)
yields 0.65V
